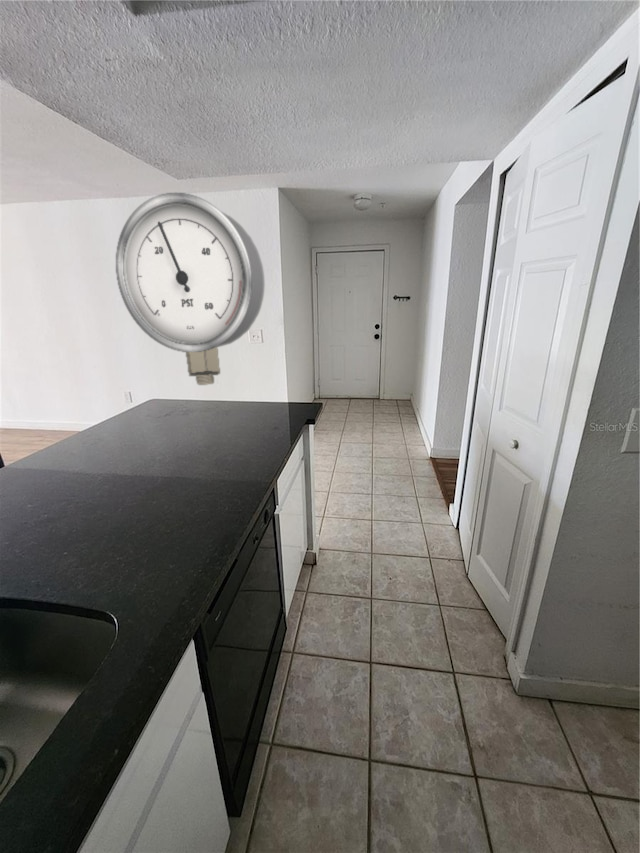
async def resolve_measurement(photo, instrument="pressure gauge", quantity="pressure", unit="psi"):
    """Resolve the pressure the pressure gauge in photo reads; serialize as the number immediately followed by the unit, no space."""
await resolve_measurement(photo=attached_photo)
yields 25psi
